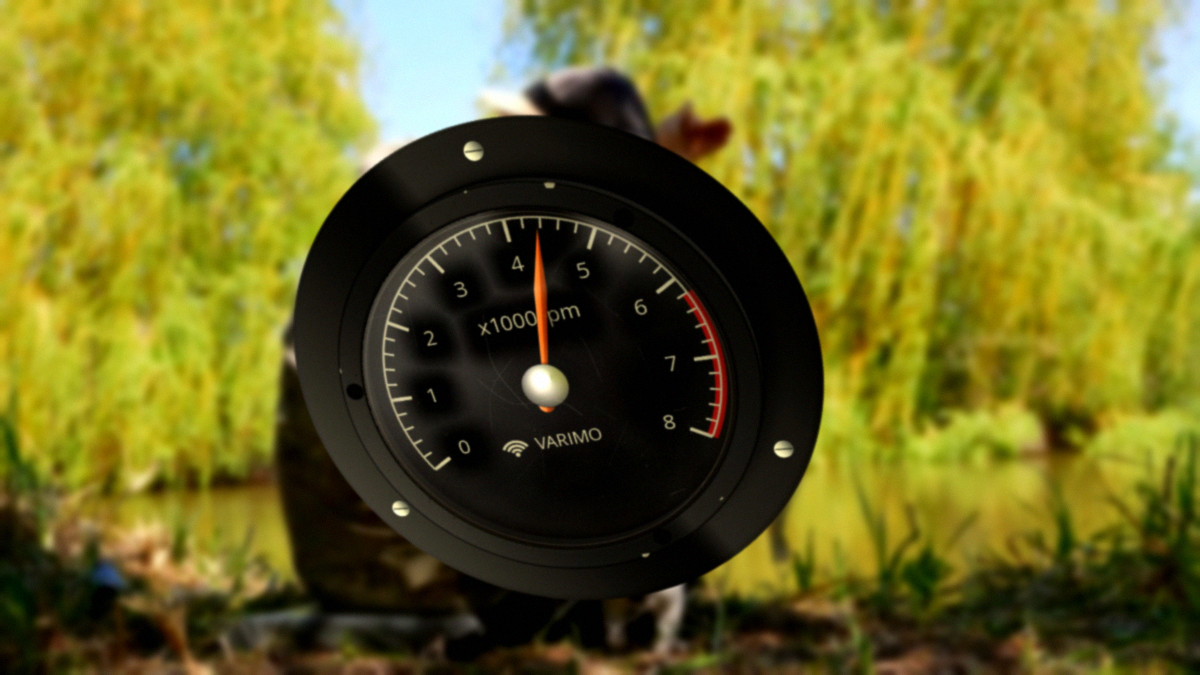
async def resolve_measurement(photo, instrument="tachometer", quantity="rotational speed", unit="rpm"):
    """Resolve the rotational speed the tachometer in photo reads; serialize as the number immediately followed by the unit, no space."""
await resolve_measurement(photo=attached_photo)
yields 4400rpm
